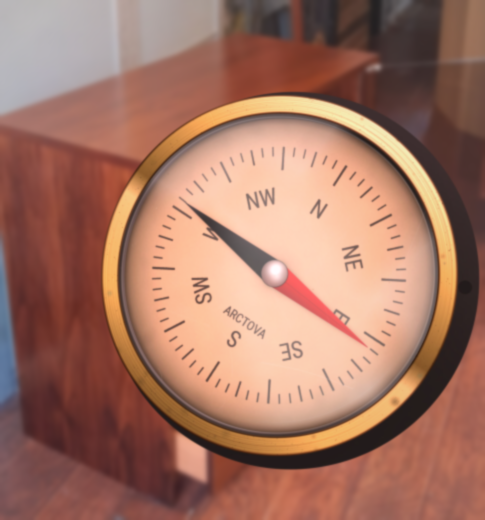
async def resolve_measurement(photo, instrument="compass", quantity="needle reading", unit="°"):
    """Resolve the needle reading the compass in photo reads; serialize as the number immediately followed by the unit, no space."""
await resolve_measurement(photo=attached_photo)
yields 95°
